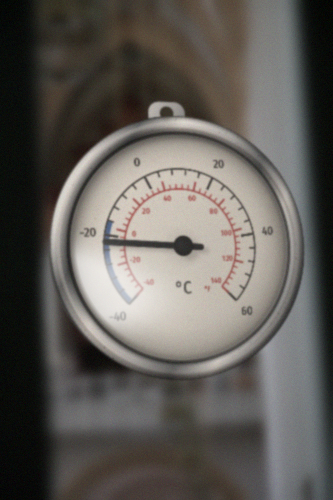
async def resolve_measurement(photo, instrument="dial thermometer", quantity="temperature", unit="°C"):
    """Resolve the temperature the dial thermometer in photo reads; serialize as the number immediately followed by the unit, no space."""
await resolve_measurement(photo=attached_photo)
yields -22°C
